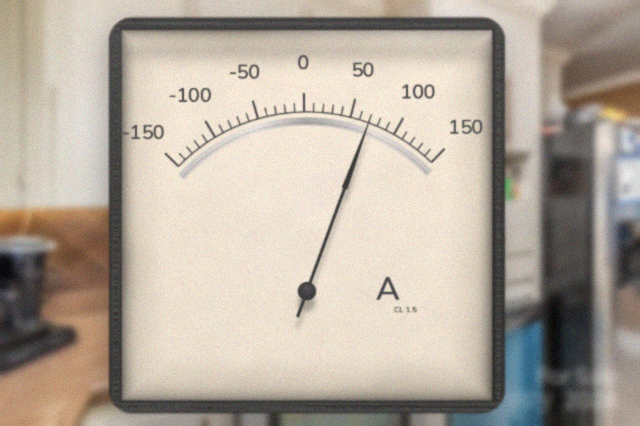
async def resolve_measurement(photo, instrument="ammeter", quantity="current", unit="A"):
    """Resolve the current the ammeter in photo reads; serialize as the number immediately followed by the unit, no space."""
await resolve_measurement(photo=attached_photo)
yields 70A
